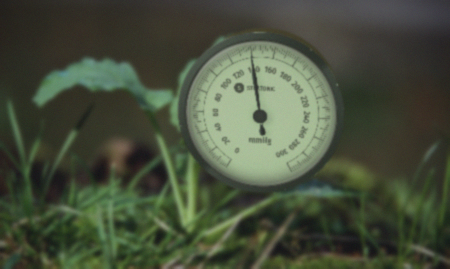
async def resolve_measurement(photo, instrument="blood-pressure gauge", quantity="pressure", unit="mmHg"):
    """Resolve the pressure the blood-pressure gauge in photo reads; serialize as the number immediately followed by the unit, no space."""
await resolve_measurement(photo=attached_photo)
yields 140mmHg
